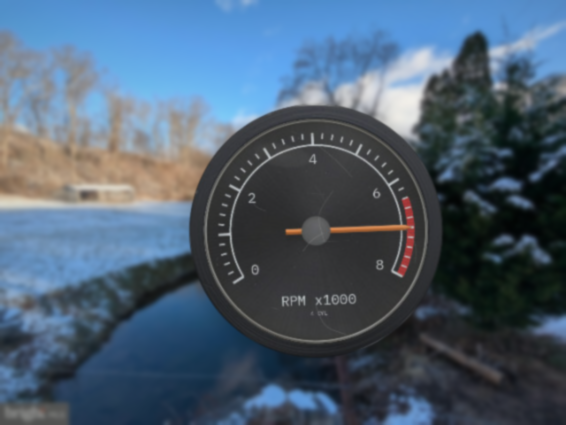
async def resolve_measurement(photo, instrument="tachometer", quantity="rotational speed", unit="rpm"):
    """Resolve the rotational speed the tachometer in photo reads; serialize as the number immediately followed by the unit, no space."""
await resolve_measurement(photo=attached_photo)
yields 7000rpm
